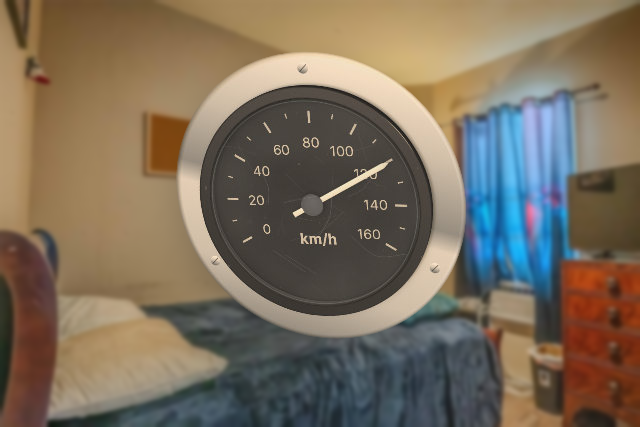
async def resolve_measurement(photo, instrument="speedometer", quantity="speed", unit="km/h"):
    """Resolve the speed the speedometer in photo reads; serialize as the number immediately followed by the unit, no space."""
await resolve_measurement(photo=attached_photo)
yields 120km/h
